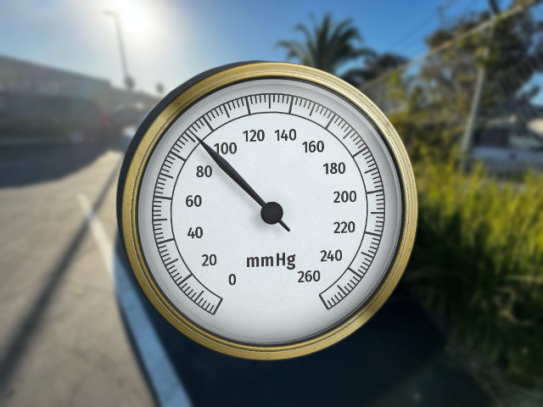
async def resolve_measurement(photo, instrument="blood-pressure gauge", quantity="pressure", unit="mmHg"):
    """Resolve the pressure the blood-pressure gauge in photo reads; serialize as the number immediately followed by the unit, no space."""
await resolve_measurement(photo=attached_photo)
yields 92mmHg
